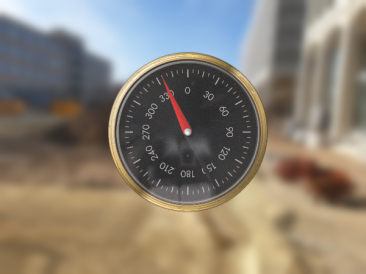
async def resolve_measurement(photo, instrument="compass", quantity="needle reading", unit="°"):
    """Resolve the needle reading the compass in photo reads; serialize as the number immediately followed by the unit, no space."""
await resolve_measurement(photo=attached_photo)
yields 335°
